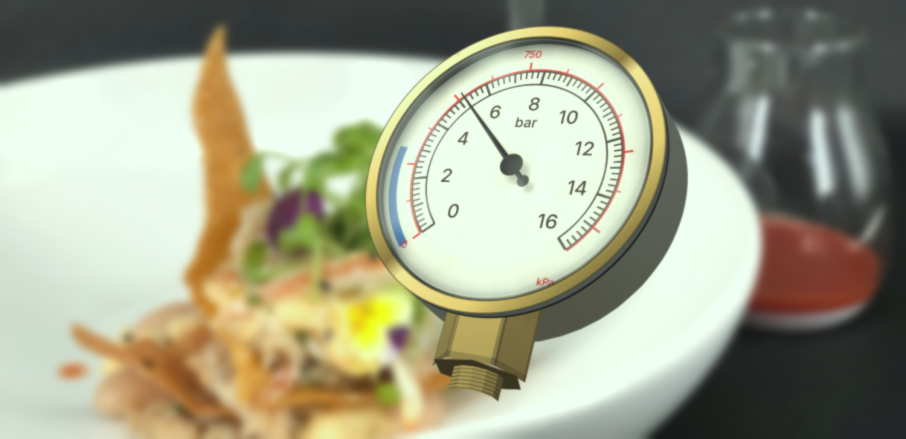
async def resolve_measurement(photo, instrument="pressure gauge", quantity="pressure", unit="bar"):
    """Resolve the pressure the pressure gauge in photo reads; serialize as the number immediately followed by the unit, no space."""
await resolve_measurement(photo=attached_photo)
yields 5.2bar
